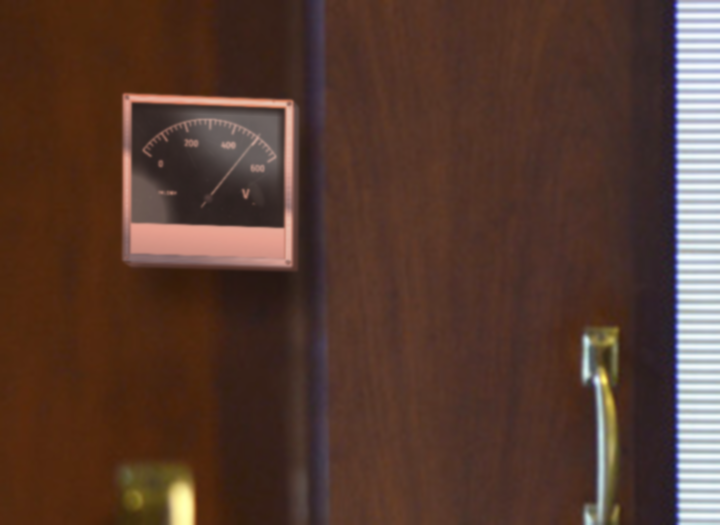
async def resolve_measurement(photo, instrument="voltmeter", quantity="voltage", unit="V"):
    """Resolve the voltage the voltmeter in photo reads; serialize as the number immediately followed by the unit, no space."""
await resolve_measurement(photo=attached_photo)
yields 500V
